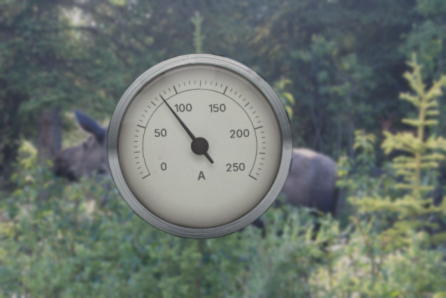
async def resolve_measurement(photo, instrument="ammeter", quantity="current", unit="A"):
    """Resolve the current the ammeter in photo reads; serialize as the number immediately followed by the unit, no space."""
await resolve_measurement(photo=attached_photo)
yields 85A
